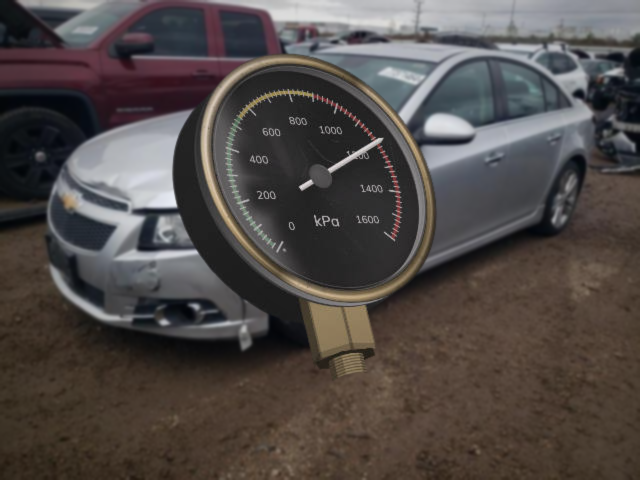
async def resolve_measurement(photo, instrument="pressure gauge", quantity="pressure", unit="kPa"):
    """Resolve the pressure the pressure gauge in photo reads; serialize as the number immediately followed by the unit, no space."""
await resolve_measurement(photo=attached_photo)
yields 1200kPa
